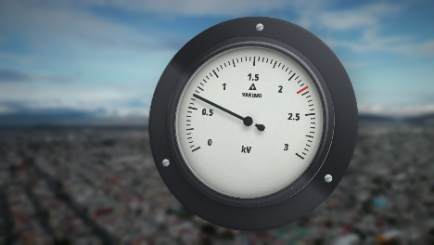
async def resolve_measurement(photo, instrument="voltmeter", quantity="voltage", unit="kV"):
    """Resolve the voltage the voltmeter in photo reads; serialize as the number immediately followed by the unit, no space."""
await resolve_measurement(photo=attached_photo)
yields 0.65kV
